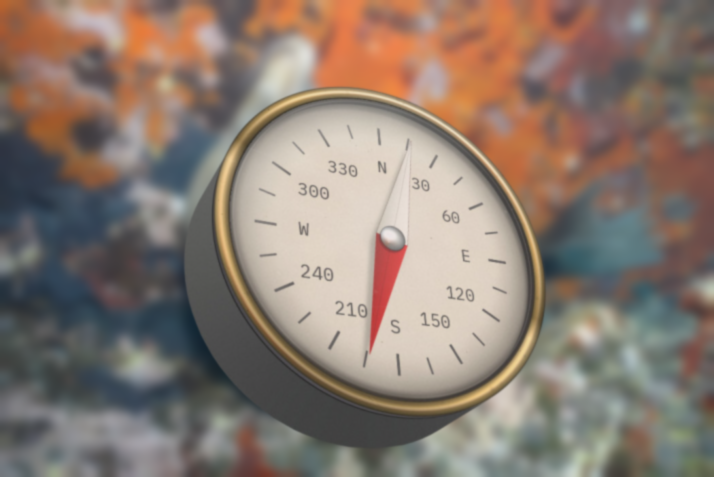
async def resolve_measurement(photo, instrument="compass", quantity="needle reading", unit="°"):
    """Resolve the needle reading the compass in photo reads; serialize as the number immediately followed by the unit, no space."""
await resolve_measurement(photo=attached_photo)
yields 195°
